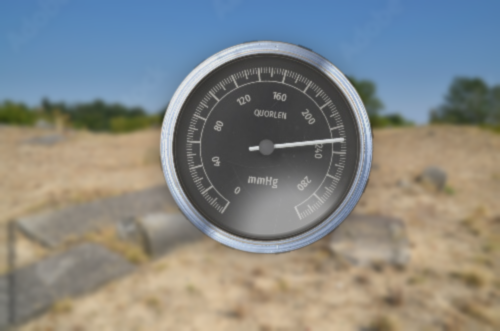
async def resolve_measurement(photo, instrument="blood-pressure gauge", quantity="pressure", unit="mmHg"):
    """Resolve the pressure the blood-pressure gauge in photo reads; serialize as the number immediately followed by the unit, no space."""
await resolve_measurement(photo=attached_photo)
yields 230mmHg
